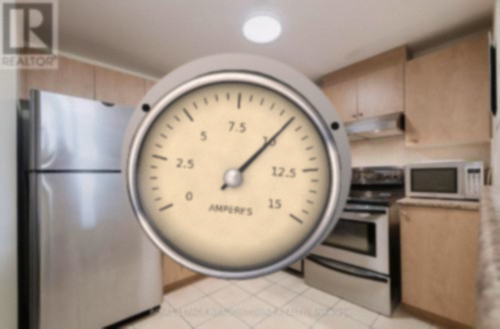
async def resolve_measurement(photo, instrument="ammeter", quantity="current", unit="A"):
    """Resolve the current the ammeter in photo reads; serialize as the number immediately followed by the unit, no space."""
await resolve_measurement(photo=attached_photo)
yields 10A
